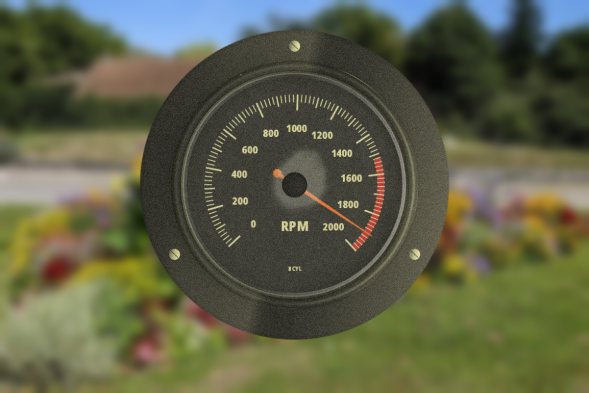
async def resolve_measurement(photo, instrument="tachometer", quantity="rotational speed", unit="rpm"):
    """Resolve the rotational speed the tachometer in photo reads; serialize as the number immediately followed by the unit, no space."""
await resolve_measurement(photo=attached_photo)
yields 1900rpm
